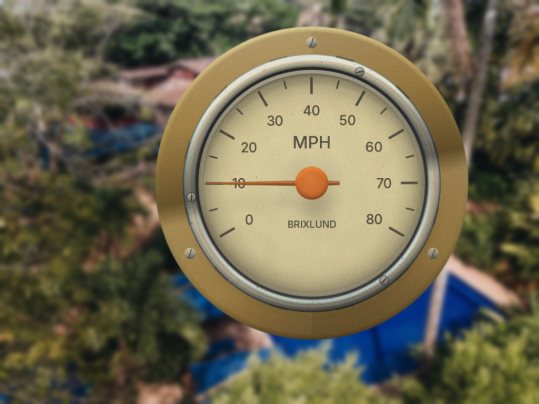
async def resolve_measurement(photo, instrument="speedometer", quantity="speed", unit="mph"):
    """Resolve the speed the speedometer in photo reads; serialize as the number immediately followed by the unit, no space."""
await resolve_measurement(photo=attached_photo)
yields 10mph
